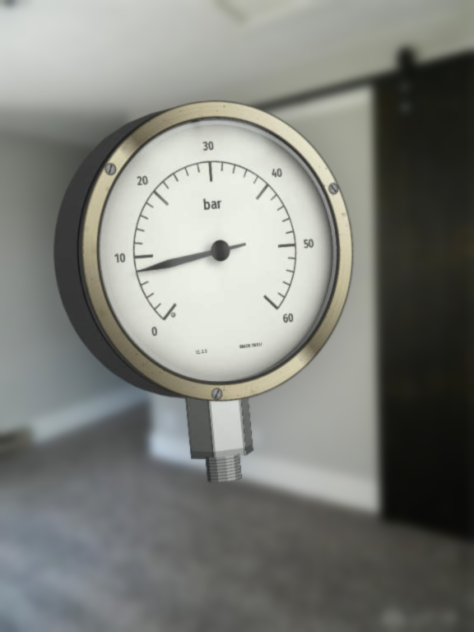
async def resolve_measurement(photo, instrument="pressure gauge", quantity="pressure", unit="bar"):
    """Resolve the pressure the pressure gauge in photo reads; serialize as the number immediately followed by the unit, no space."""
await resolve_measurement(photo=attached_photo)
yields 8bar
